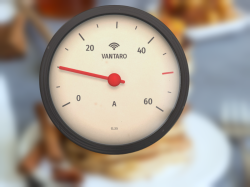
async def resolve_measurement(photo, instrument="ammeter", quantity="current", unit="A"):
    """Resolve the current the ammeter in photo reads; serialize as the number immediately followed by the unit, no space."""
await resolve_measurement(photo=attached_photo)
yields 10A
